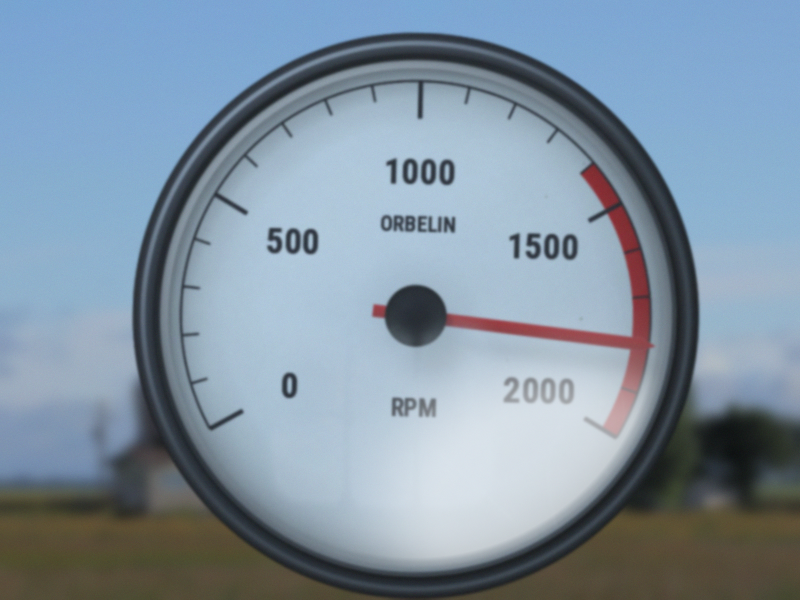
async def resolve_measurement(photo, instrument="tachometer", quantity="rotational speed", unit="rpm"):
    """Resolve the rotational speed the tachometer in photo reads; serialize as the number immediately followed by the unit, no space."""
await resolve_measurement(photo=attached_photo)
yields 1800rpm
